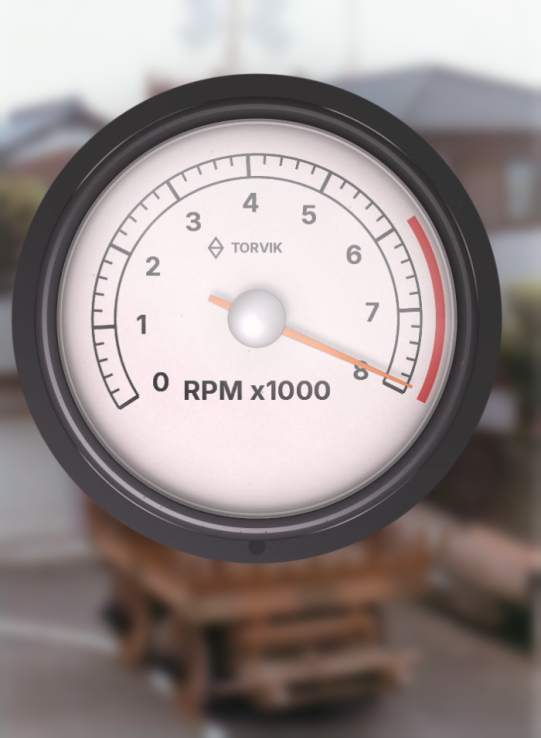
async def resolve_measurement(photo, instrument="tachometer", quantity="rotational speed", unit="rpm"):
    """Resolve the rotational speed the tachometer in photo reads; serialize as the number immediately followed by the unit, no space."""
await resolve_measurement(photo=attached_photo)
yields 7900rpm
